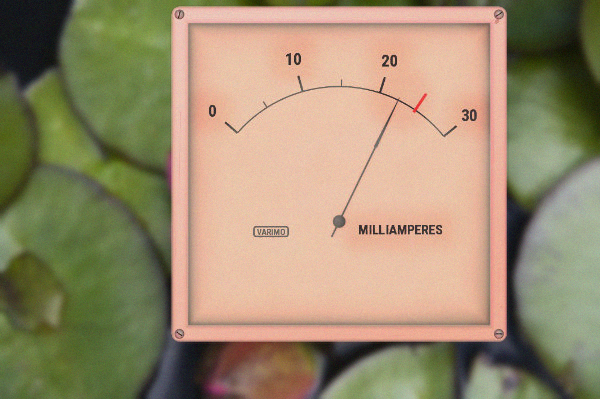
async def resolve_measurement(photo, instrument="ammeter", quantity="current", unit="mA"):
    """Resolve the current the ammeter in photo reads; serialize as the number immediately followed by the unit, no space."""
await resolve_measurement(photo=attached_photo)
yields 22.5mA
